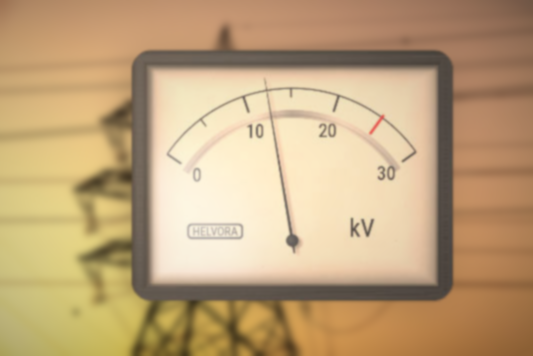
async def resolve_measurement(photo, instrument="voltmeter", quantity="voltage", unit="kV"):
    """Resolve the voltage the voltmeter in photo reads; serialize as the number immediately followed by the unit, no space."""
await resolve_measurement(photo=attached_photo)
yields 12.5kV
